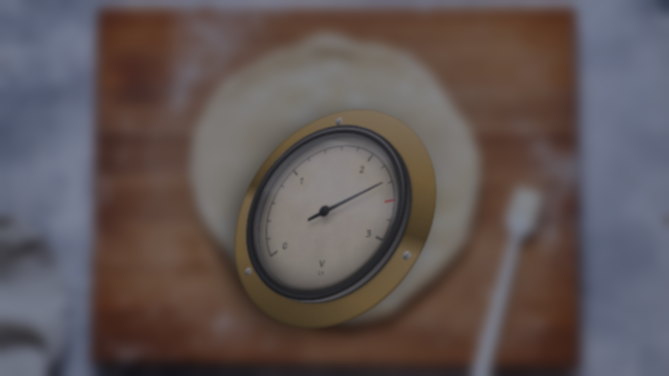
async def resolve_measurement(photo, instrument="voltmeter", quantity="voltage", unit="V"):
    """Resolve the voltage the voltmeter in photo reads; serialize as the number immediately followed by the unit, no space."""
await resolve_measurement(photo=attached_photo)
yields 2.4V
